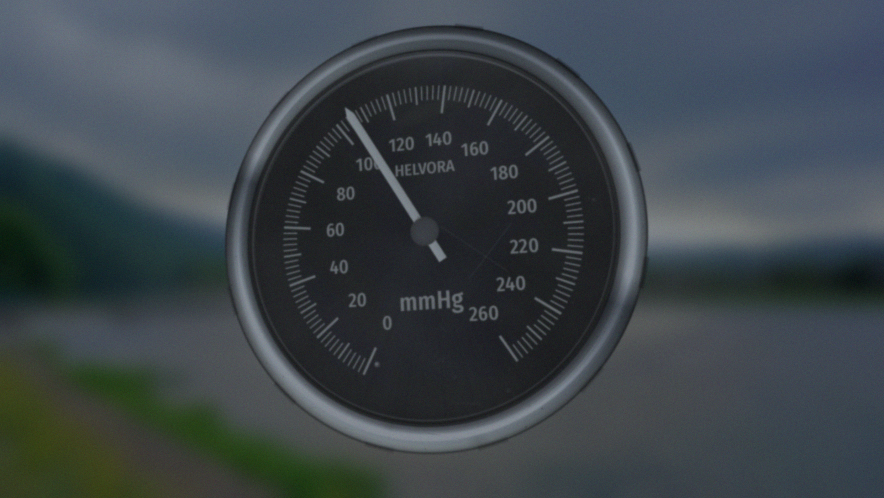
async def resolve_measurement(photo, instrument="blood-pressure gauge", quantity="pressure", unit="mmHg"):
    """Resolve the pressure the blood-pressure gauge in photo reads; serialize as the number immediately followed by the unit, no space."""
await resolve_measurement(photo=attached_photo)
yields 106mmHg
